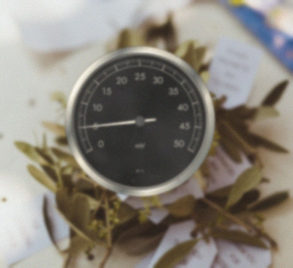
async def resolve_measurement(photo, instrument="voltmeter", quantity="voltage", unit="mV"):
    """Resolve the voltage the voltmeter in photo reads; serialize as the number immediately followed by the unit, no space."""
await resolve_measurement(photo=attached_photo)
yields 5mV
